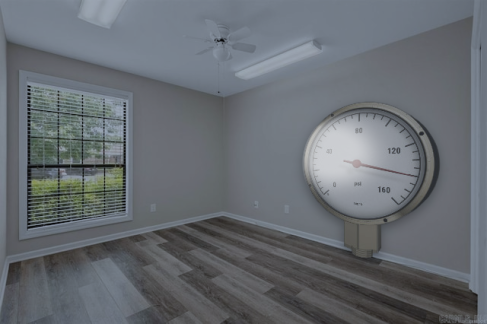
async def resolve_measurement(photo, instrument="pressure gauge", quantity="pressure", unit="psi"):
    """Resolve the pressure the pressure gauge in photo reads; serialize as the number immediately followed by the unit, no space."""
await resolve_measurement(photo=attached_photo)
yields 140psi
